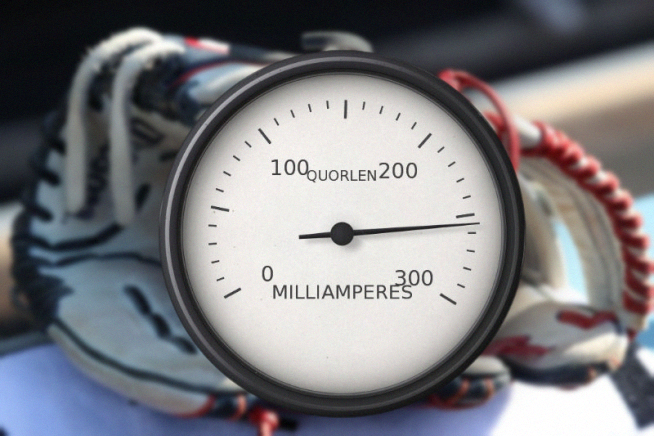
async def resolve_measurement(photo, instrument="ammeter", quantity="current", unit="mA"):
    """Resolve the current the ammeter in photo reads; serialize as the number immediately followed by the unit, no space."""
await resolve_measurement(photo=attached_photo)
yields 255mA
